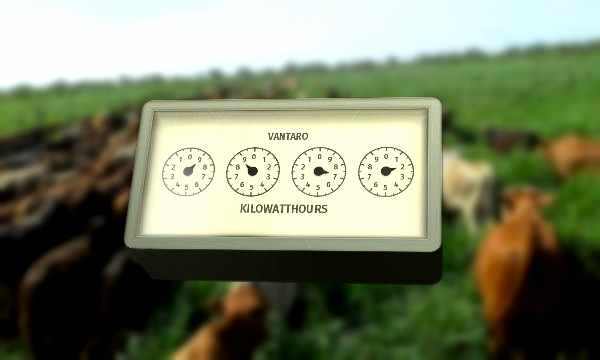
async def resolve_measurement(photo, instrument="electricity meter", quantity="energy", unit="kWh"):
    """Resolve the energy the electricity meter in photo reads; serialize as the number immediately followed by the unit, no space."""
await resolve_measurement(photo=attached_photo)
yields 8872kWh
